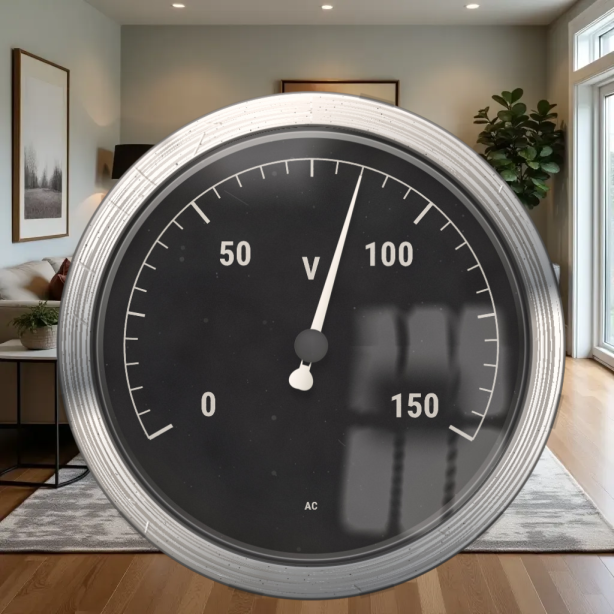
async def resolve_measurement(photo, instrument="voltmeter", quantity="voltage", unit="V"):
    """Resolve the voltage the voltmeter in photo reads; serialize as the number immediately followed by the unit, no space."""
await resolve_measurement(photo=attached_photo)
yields 85V
